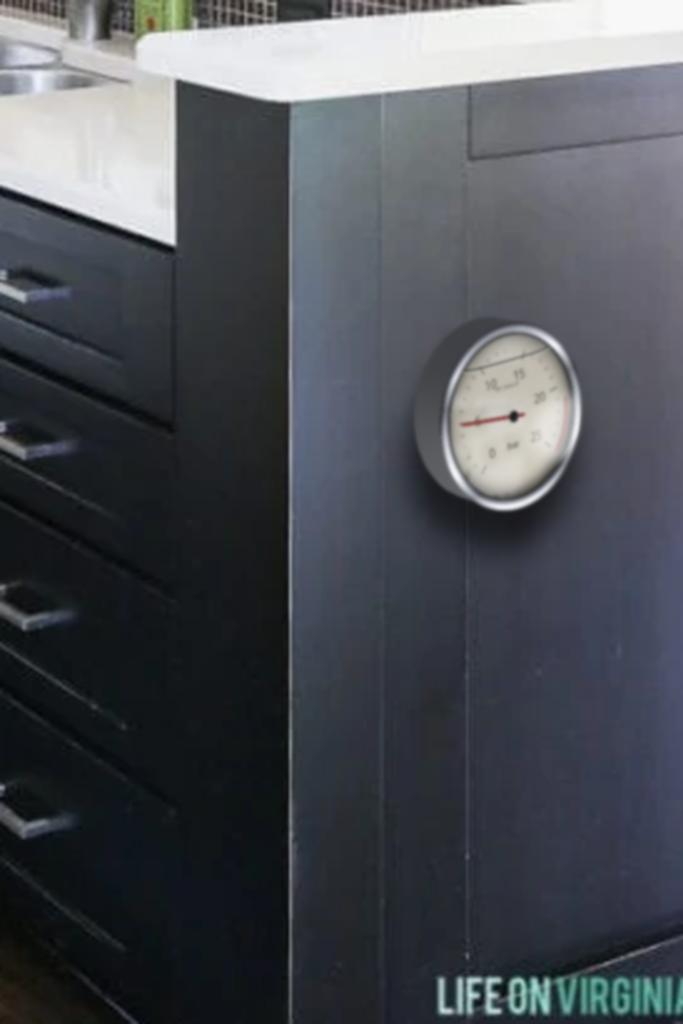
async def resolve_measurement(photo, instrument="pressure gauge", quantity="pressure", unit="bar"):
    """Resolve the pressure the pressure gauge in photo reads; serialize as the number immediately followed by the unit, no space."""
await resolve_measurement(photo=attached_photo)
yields 5bar
